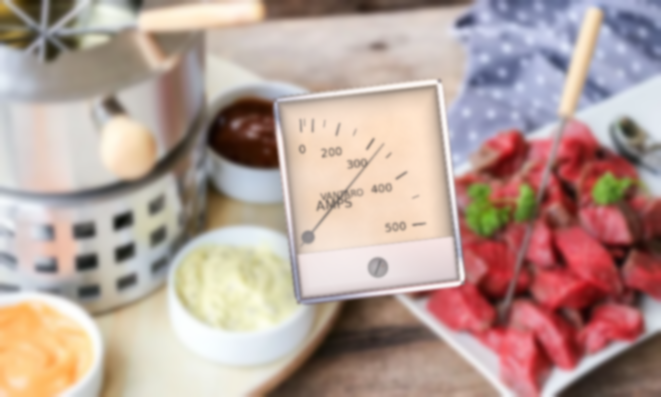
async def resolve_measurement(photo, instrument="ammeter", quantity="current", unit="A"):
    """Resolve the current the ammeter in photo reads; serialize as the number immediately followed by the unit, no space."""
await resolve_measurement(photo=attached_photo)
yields 325A
